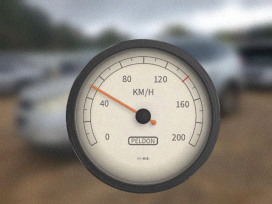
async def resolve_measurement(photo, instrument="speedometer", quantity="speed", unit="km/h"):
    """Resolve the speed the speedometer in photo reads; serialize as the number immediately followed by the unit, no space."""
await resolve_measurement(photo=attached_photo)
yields 50km/h
